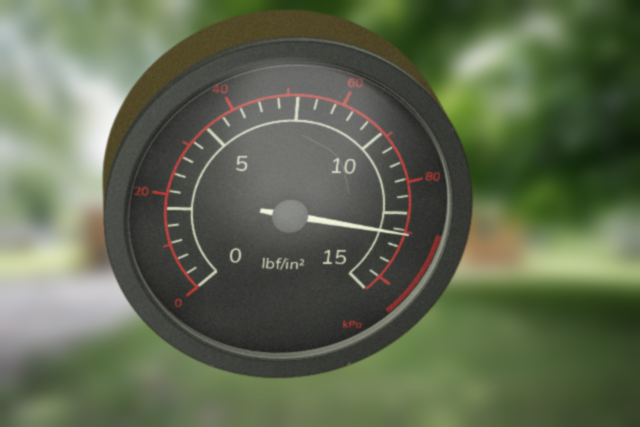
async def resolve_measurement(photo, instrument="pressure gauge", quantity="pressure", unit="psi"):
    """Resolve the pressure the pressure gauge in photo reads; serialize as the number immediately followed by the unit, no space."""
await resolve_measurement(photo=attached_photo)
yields 13psi
